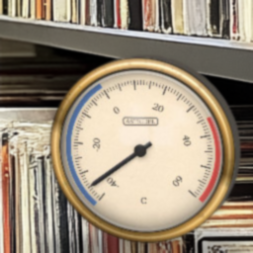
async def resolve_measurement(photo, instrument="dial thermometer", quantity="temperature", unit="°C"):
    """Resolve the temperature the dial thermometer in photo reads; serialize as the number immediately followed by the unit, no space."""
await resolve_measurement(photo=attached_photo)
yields -35°C
